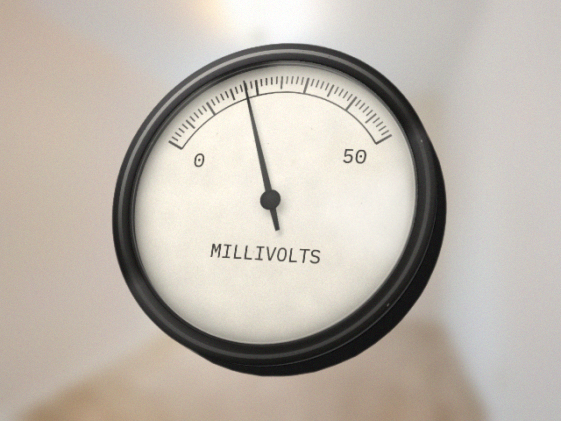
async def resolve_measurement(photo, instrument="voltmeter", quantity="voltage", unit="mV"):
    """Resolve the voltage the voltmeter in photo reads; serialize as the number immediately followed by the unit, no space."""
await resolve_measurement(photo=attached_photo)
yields 18mV
